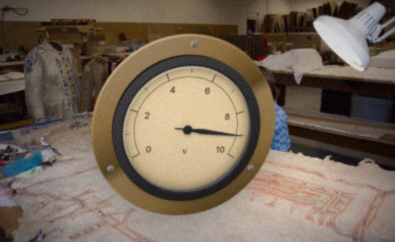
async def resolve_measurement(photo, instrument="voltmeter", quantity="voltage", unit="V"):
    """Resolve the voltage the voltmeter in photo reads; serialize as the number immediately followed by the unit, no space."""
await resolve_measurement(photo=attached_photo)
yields 9V
